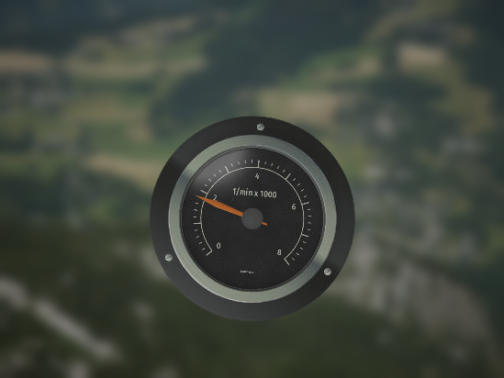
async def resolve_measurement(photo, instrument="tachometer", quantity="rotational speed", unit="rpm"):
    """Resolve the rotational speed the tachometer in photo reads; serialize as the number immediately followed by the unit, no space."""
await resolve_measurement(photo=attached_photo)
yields 1800rpm
